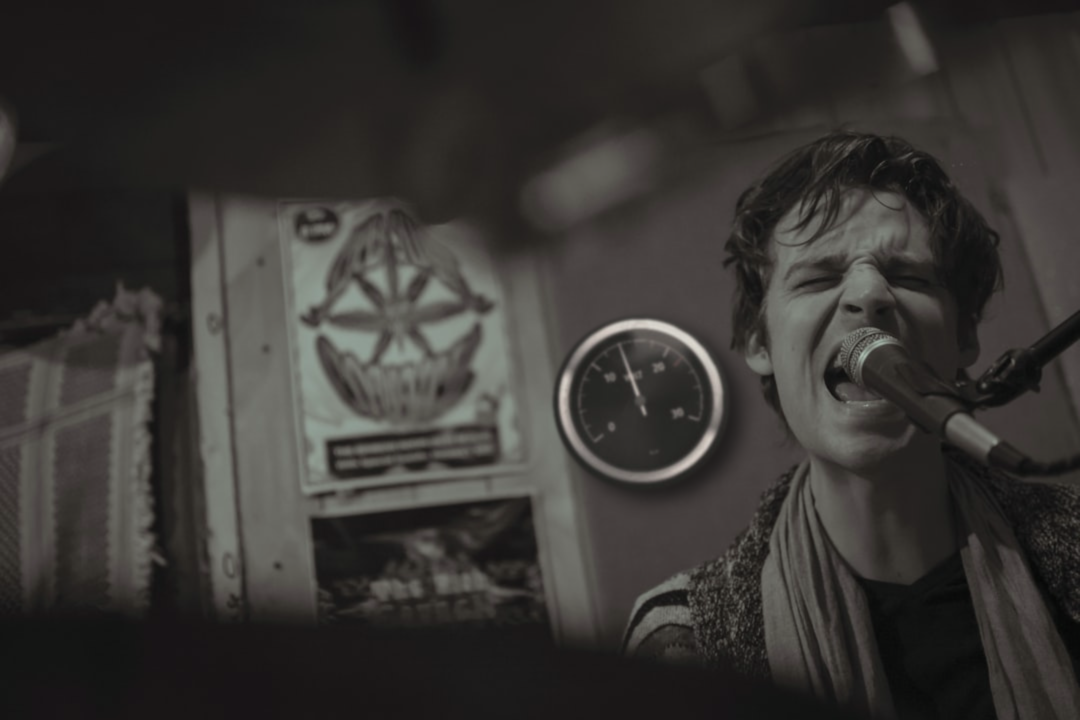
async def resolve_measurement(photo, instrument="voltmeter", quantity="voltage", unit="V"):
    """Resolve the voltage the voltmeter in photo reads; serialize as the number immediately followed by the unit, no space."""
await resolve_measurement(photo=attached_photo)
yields 14V
